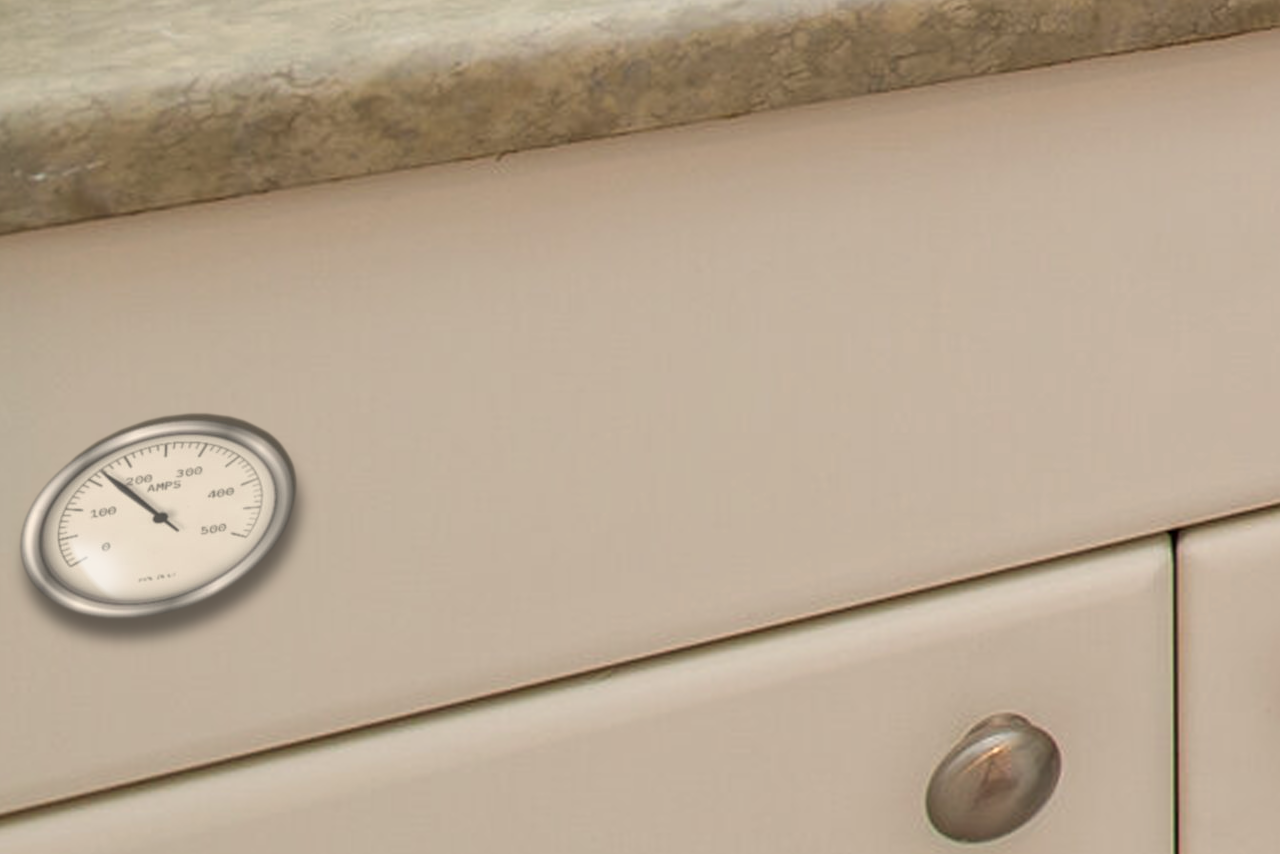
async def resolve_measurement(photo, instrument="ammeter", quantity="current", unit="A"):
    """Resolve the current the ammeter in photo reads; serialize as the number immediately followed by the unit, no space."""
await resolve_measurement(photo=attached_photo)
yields 170A
